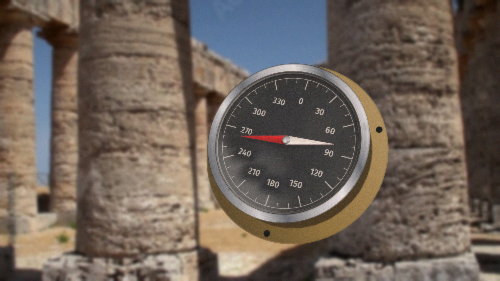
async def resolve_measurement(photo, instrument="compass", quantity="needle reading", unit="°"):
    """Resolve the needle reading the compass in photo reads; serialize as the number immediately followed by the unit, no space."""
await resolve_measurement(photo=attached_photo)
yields 260°
